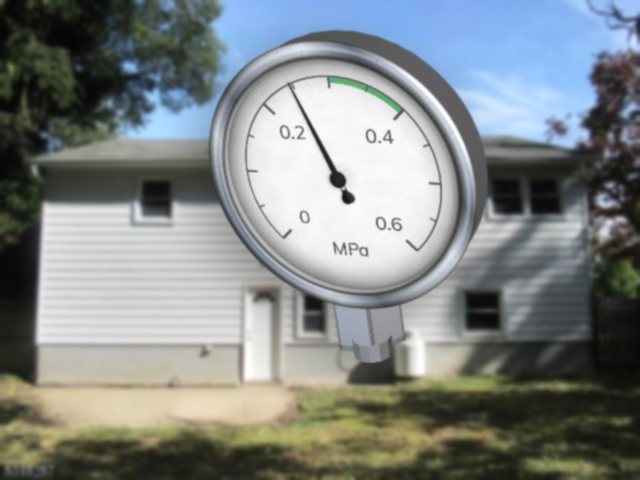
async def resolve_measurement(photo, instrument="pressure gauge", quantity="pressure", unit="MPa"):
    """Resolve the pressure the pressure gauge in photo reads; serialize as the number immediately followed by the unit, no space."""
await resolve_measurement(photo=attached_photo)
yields 0.25MPa
